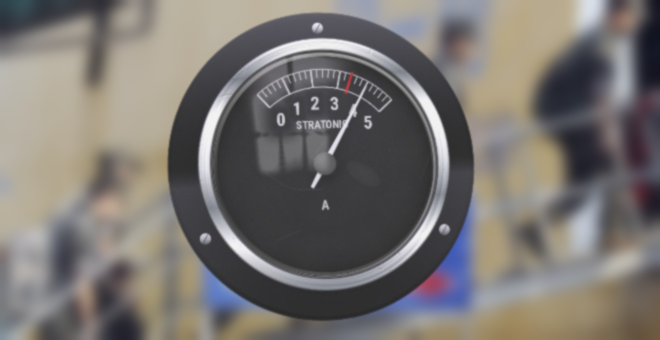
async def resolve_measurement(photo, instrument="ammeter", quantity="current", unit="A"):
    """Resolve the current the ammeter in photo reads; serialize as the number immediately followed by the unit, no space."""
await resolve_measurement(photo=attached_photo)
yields 4A
